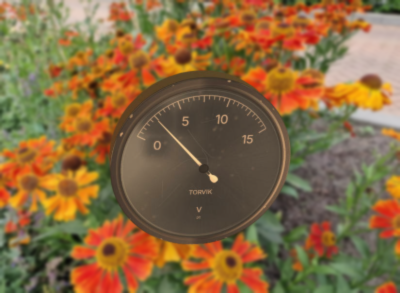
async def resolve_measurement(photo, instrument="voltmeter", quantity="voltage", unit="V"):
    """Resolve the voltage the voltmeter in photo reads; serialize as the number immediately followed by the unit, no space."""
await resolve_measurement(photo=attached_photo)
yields 2.5V
